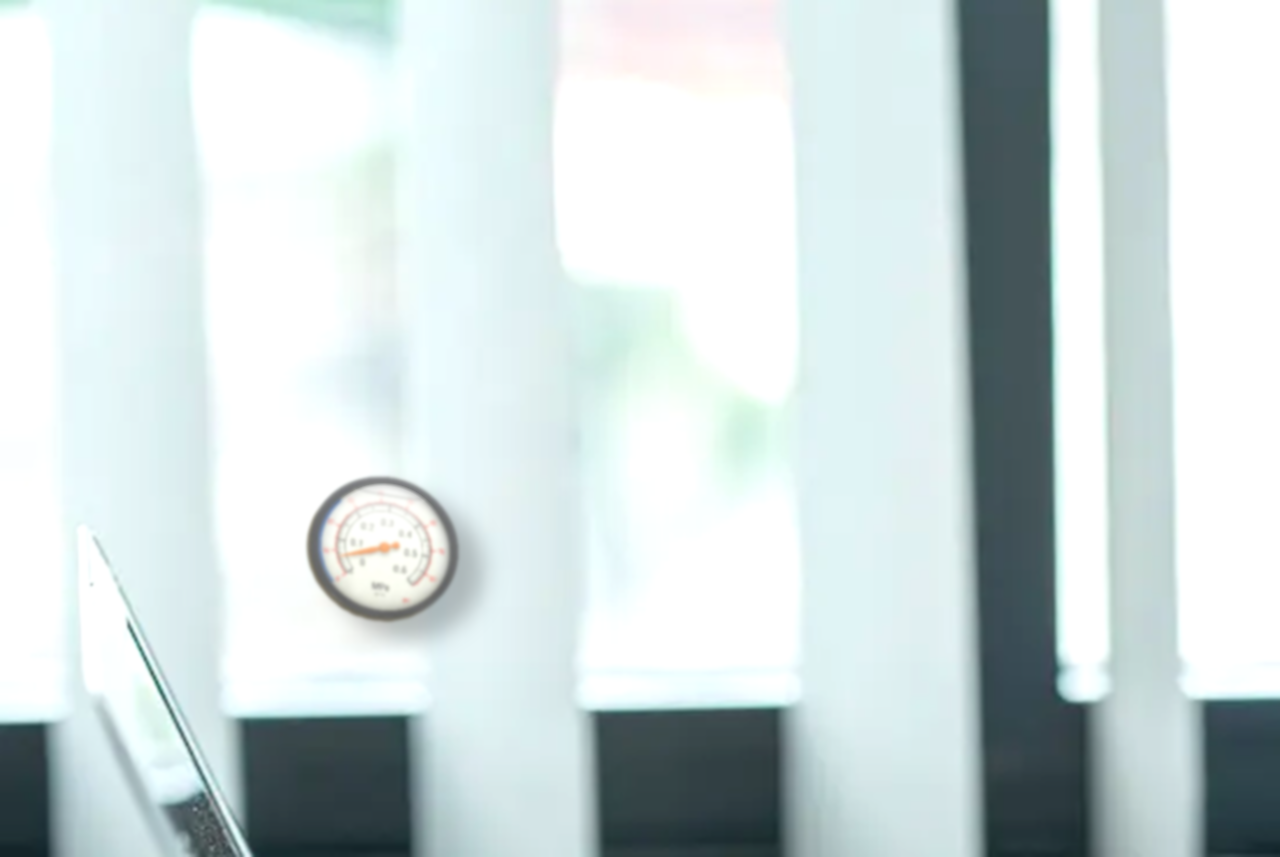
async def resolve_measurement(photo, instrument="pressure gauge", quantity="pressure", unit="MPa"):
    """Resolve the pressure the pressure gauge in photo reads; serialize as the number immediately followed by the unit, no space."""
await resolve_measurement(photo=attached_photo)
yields 0.05MPa
